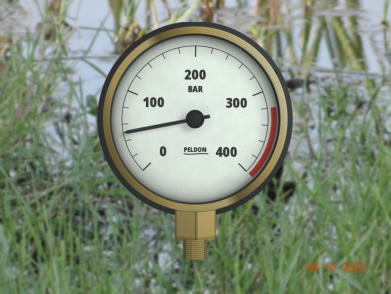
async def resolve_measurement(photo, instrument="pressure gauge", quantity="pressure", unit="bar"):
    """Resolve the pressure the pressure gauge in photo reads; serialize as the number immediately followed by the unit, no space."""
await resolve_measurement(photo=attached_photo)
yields 50bar
